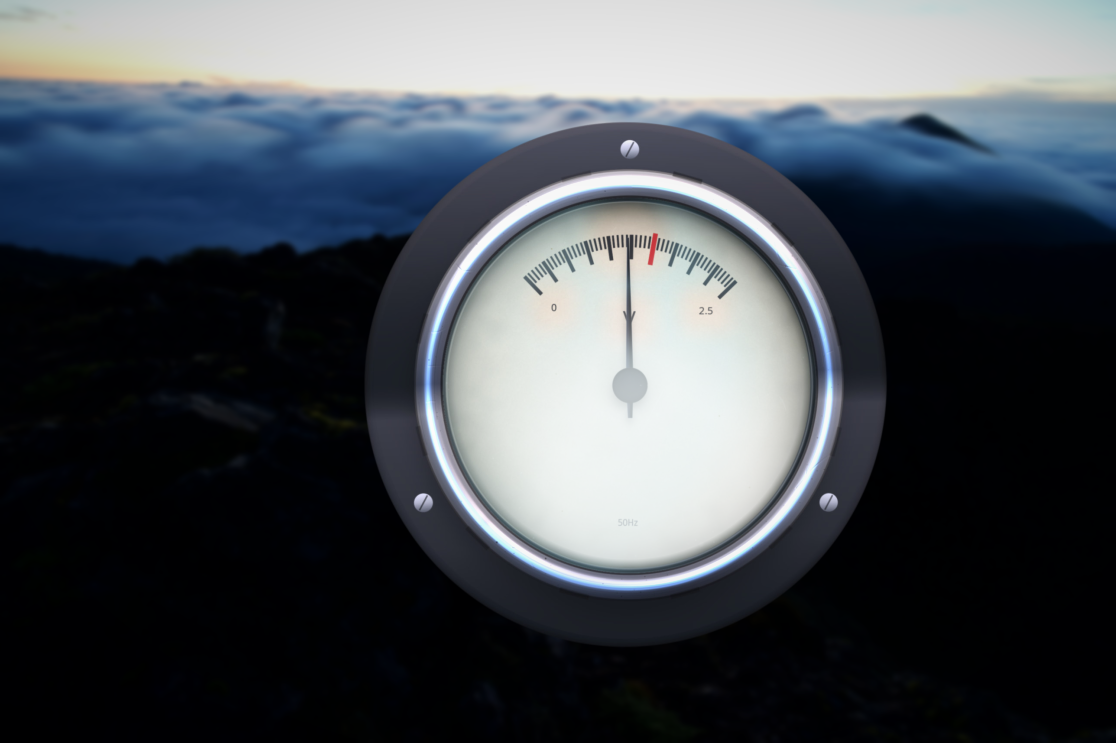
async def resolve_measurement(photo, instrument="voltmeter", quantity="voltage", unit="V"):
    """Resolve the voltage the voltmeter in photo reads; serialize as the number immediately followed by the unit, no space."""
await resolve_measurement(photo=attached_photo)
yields 1.2V
